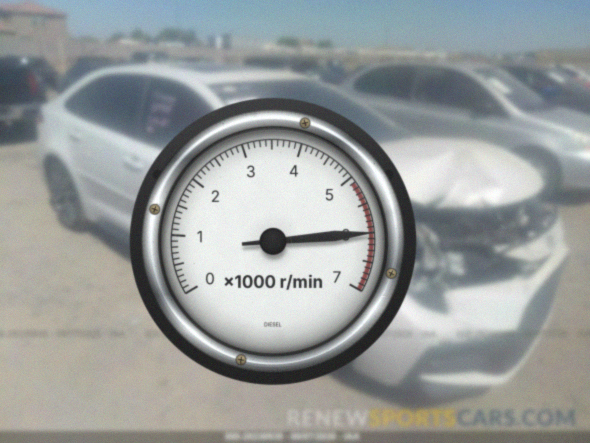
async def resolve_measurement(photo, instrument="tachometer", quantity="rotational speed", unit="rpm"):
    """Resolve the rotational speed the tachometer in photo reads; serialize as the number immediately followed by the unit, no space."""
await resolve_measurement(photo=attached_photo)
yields 6000rpm
